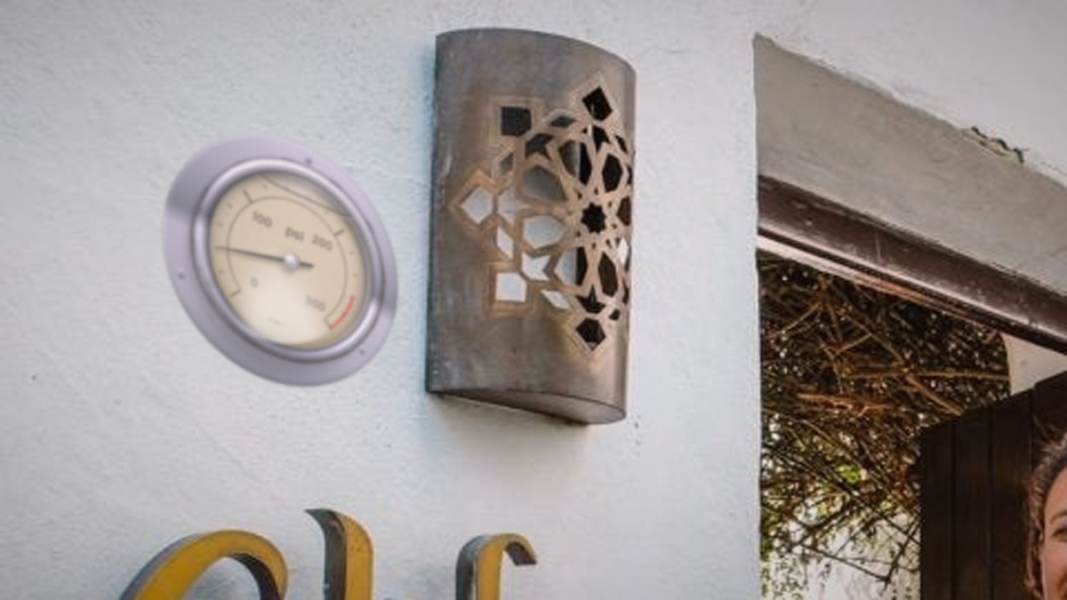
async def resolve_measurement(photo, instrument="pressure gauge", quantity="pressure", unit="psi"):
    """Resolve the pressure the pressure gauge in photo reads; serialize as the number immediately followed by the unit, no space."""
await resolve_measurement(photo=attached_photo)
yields 40psi
